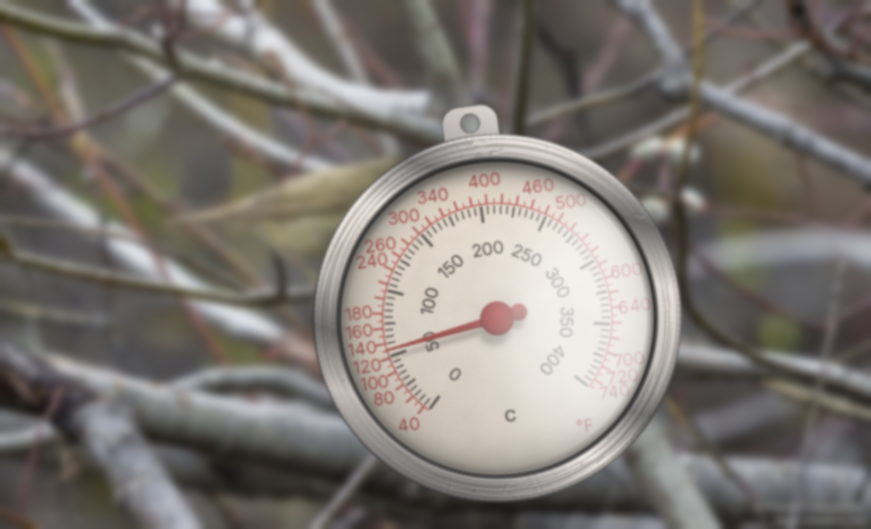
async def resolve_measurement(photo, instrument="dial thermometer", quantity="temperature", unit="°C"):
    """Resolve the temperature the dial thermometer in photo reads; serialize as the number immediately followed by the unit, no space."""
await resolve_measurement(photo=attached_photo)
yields 55°C
